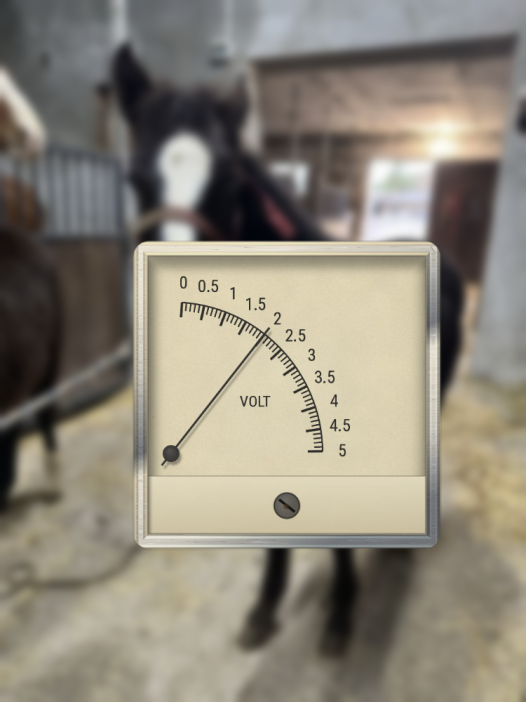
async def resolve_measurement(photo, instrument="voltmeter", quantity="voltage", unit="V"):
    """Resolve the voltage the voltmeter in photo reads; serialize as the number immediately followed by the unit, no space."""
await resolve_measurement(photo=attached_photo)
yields 2V
